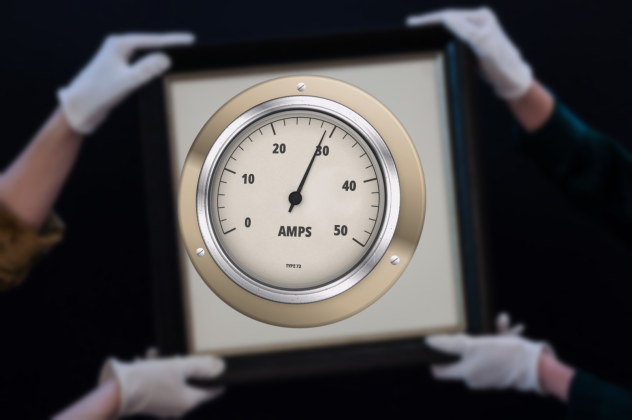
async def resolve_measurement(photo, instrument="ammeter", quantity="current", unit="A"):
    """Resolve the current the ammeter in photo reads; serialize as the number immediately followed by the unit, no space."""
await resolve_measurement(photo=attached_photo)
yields 29A
